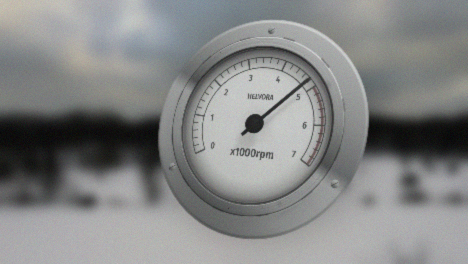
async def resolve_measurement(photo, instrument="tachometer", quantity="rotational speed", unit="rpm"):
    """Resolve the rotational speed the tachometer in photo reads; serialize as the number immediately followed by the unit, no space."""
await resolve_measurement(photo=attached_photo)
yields 4800rpm
